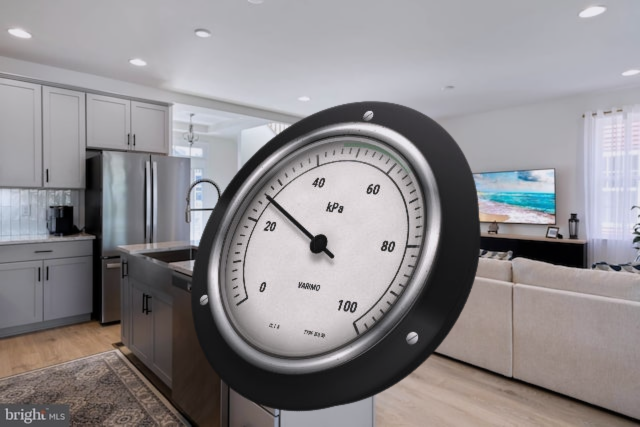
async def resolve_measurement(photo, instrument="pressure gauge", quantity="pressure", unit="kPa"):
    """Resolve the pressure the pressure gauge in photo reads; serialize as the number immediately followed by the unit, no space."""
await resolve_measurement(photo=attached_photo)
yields 26kPa
